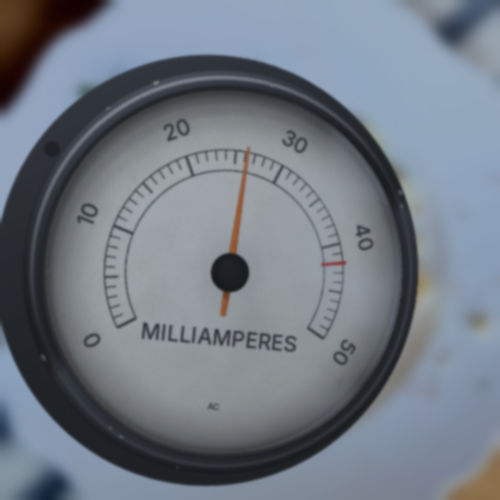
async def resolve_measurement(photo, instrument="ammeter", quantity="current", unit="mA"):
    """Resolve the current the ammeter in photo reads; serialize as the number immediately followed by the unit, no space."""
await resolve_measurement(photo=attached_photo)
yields 26mA
